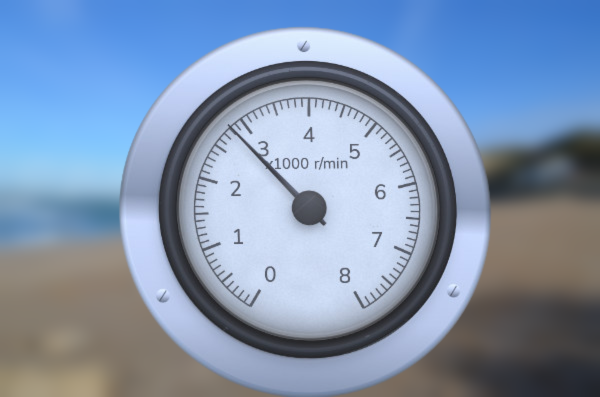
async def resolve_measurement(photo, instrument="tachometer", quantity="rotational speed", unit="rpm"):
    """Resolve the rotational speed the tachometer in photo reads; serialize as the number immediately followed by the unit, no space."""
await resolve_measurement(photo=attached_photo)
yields 2800rpm
